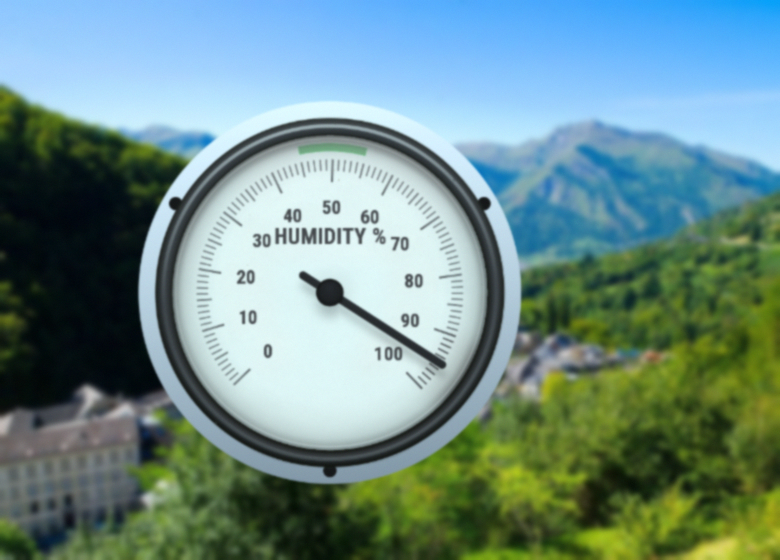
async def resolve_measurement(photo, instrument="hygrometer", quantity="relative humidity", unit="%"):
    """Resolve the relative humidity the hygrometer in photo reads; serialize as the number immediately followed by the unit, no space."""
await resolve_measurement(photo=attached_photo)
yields 95%
